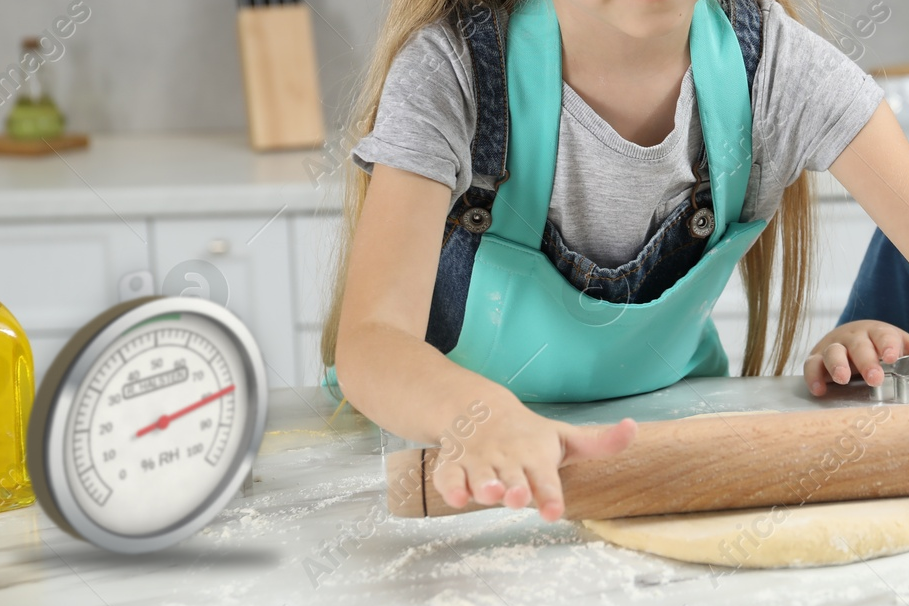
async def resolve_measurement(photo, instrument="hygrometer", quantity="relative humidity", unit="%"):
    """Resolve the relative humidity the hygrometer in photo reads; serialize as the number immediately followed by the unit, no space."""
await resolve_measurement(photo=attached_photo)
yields 80%
